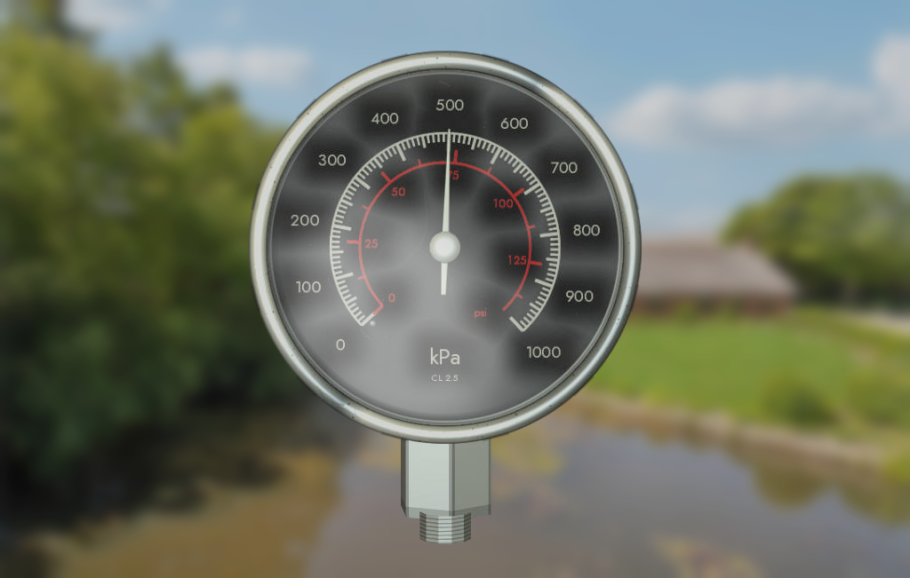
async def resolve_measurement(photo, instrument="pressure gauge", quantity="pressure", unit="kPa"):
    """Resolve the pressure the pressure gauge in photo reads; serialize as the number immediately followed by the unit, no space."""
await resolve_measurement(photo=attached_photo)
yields 500kPa
